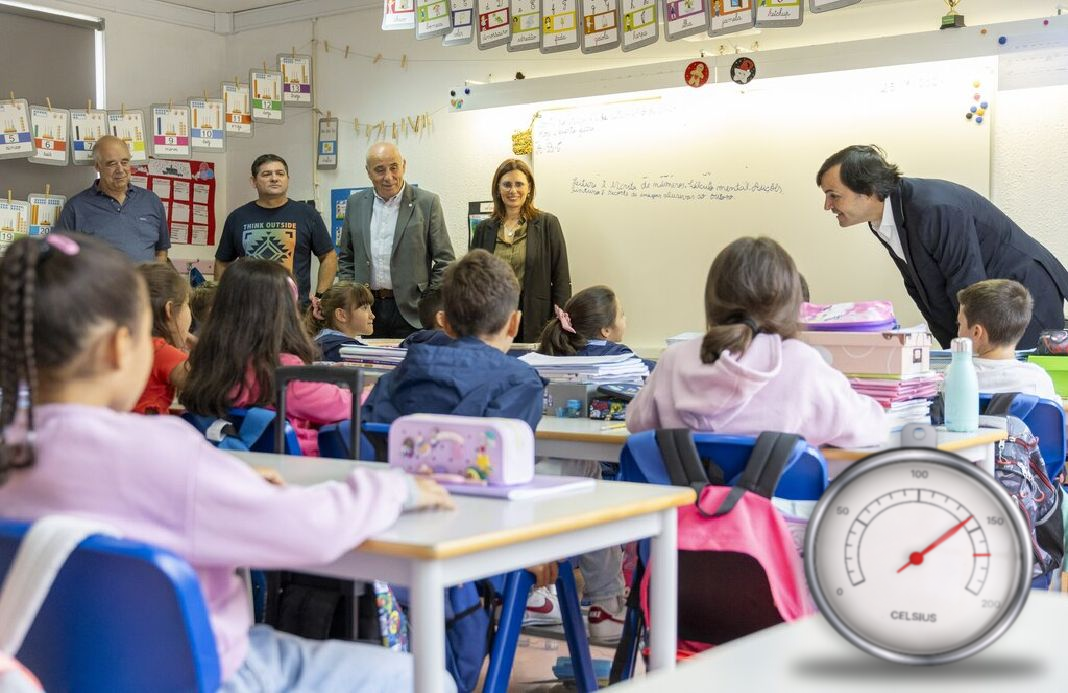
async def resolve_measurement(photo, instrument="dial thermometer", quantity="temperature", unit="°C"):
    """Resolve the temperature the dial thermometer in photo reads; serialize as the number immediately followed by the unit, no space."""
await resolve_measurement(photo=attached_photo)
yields 140°C
